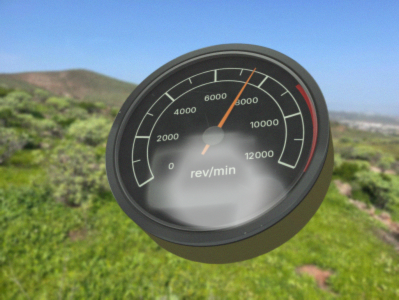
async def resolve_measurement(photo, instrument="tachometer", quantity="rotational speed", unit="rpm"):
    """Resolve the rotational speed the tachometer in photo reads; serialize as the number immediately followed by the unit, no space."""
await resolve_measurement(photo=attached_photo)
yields 7500rpm
